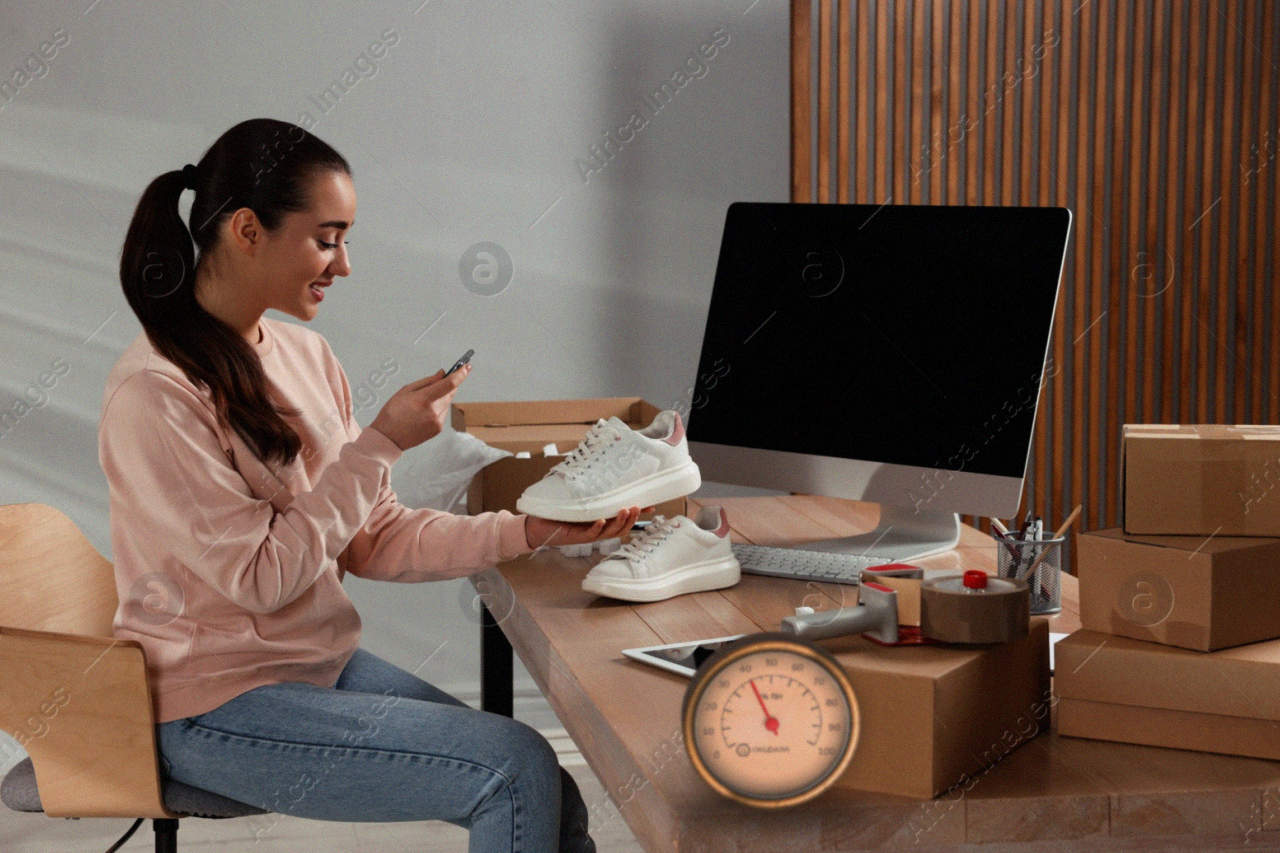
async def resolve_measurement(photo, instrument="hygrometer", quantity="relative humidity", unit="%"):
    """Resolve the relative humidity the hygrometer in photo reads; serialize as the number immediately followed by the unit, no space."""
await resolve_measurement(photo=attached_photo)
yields 40%
